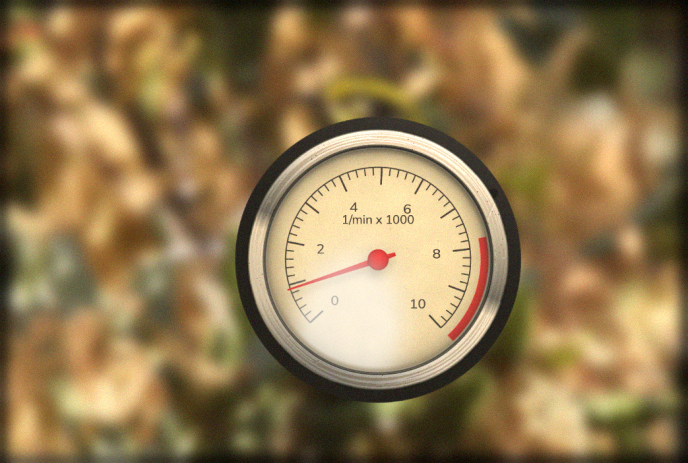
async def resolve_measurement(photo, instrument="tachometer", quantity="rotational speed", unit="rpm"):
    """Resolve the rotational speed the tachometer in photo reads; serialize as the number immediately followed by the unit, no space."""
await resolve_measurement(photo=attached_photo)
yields 900rpm
